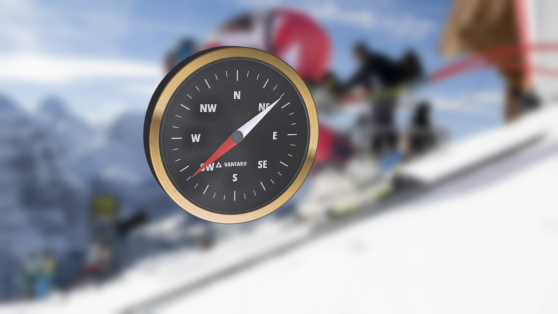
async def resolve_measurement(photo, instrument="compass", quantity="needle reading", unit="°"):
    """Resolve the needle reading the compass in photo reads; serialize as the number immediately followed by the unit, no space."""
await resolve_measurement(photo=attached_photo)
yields 230°
